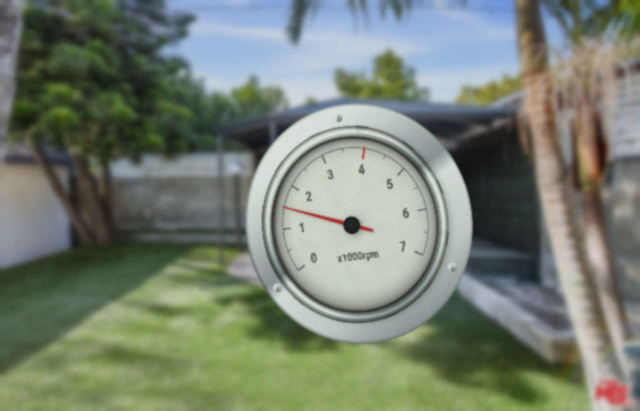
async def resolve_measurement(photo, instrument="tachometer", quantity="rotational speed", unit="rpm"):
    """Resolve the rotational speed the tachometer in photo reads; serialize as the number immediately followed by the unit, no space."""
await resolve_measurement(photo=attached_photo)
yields 1500rpm
